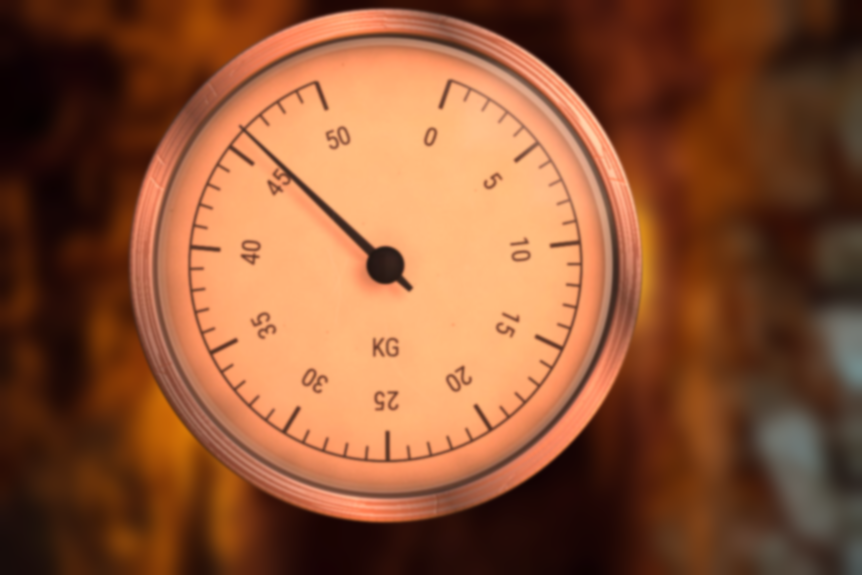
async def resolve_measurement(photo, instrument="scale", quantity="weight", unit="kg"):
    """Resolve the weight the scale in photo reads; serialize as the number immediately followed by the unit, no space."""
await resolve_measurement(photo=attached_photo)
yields 46kg
